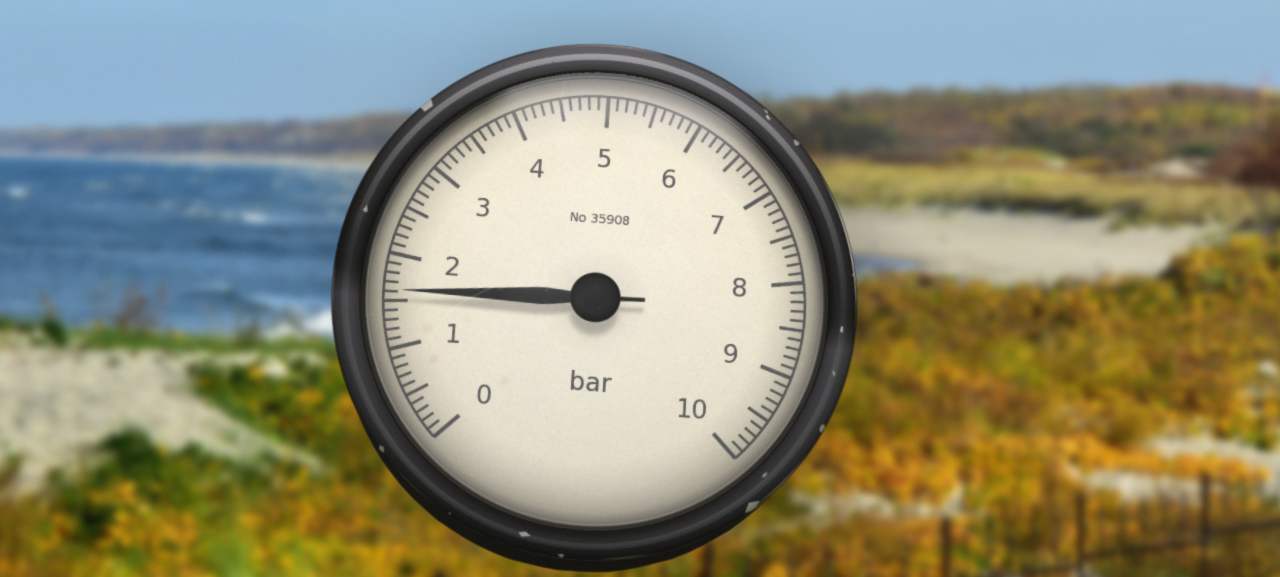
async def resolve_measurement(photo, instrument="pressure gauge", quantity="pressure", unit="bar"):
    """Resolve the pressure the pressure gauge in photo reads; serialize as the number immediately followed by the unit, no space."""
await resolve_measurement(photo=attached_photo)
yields 1.6bar
